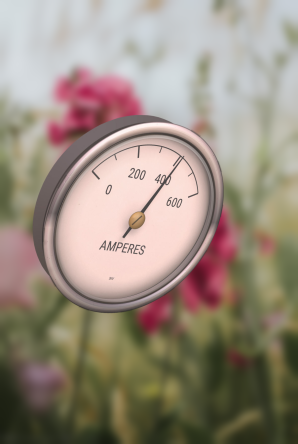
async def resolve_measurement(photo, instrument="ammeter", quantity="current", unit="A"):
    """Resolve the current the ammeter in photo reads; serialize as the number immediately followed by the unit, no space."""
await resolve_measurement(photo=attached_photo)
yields 400A
